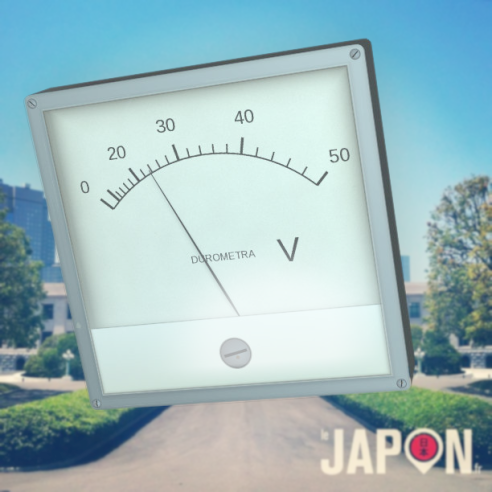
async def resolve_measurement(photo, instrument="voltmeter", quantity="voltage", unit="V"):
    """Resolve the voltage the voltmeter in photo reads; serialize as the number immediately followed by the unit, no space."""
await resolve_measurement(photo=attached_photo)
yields 24V
